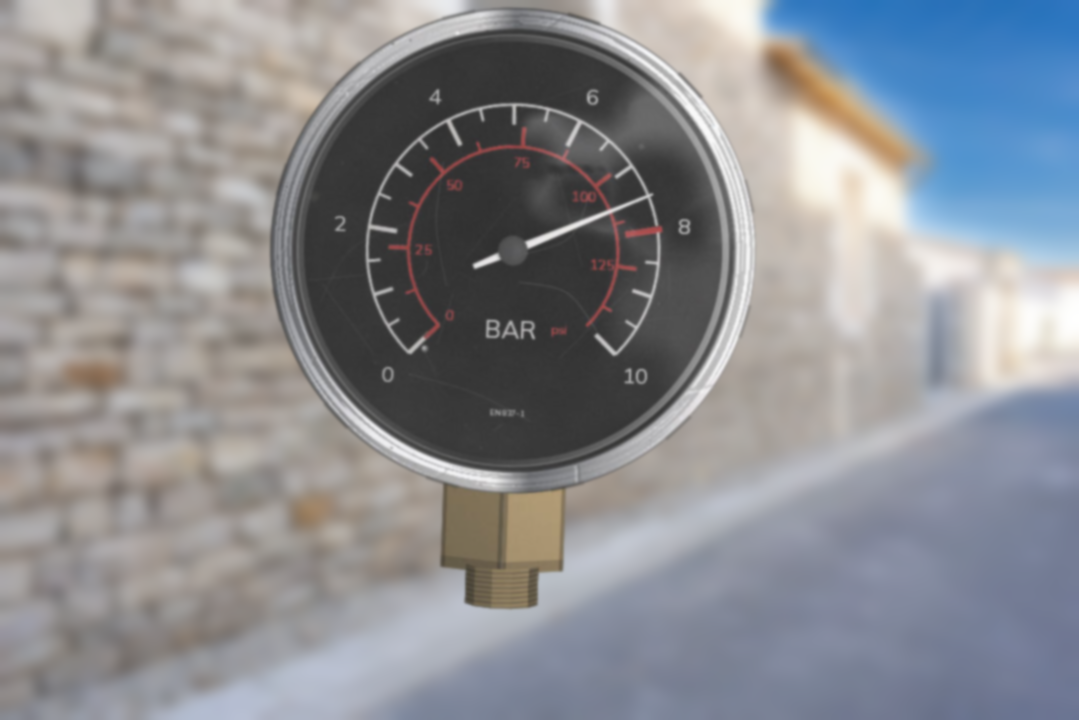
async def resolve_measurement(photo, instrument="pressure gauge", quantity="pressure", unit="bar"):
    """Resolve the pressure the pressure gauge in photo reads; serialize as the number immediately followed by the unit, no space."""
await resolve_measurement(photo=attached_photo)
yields 7.5bar
